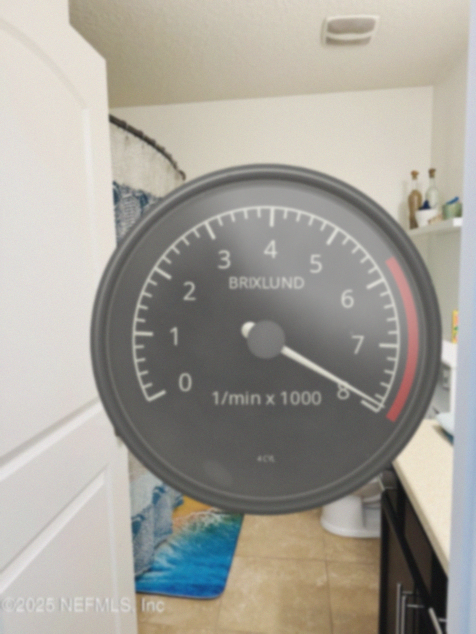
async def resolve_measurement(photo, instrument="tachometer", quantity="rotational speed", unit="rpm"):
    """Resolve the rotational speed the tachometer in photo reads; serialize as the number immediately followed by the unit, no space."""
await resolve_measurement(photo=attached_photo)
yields 7900rpm
